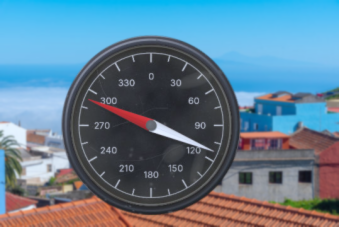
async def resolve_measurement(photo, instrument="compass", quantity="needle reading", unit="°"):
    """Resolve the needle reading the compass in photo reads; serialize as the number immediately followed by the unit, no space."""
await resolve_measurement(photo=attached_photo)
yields 292.5°
